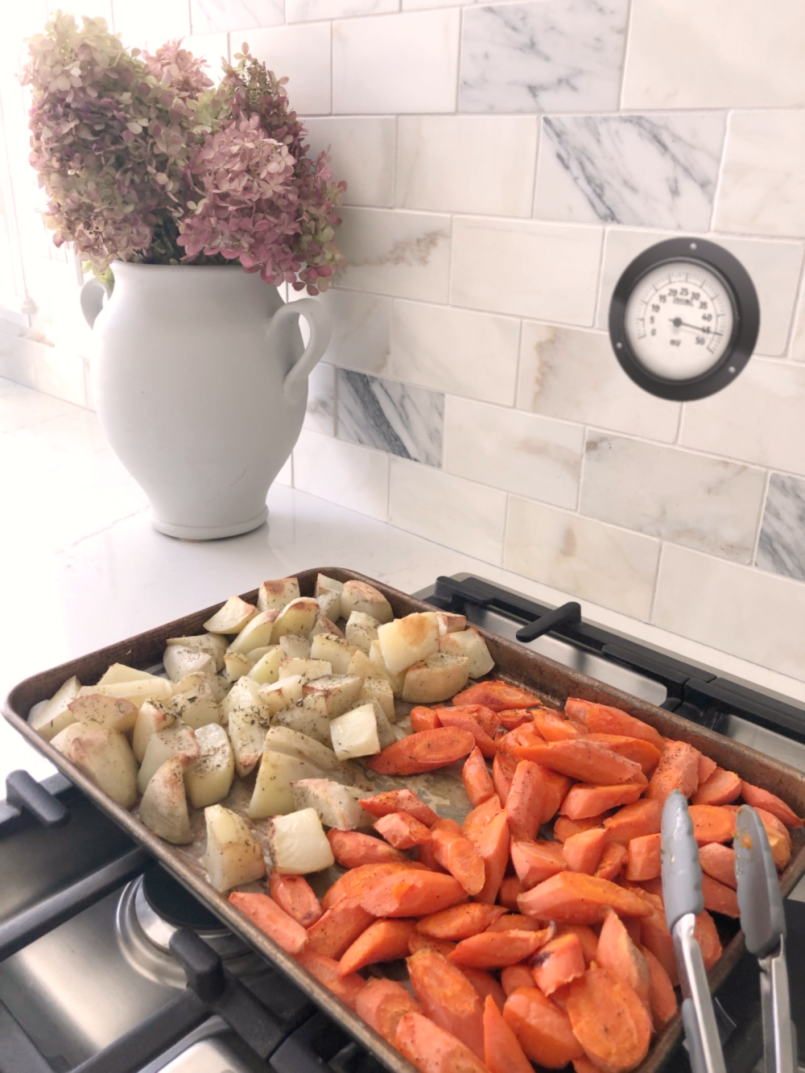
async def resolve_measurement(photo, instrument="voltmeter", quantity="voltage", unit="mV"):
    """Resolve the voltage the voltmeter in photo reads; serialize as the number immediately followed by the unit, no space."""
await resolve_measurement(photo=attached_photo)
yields 45mV
